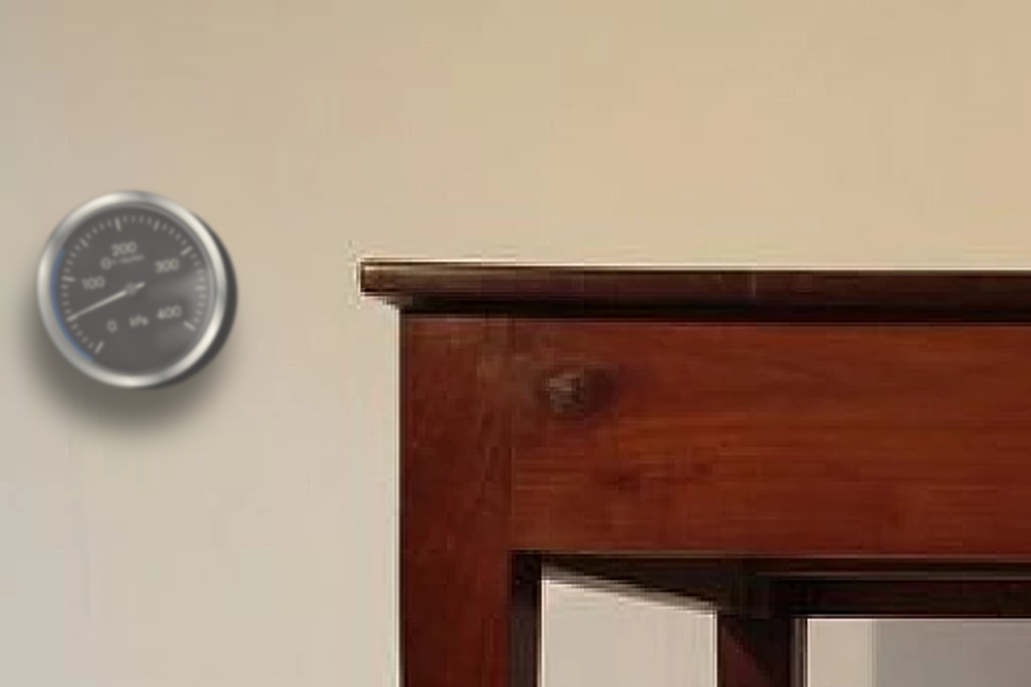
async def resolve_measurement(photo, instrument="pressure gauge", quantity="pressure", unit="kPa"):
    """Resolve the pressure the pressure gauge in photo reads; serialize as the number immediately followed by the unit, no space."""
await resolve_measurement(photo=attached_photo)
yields 50kPa
